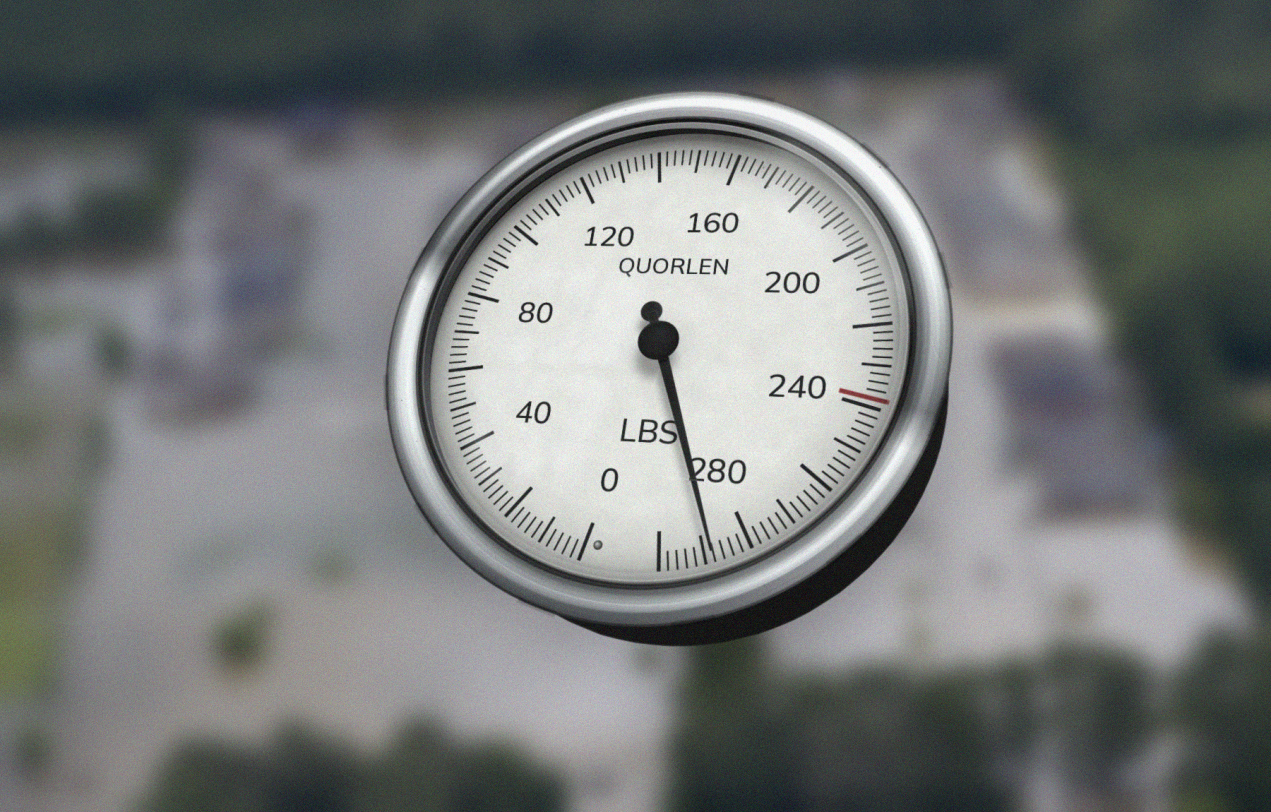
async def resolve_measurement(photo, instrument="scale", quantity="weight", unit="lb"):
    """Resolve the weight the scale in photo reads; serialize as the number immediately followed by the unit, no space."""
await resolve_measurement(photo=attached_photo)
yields 288lb
